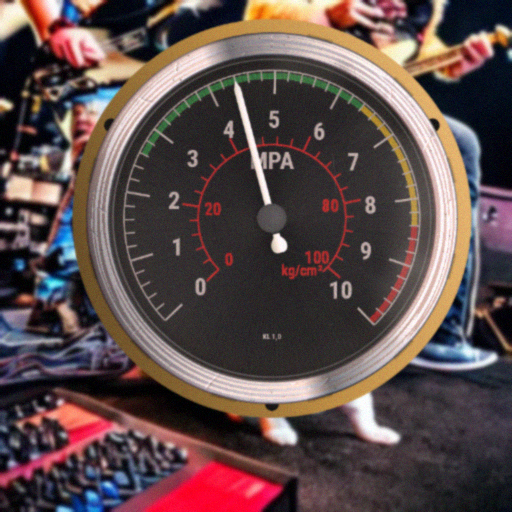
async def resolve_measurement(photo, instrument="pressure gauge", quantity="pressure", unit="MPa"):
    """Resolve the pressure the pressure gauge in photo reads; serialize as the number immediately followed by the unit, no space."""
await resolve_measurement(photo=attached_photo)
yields 4.4MPa
